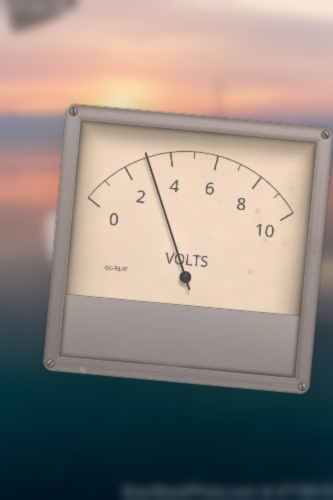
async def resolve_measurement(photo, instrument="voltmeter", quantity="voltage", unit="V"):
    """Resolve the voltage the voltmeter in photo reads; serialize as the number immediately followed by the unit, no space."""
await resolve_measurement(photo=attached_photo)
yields 3V
